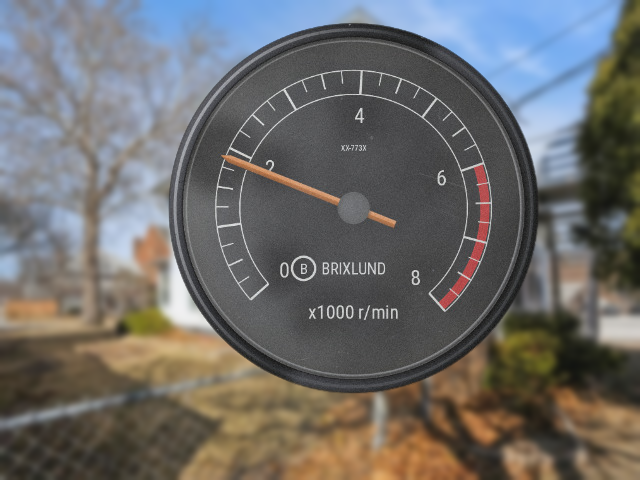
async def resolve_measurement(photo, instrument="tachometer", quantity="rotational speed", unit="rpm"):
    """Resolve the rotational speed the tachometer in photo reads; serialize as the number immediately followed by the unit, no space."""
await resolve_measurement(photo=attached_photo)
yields 1875rpm
